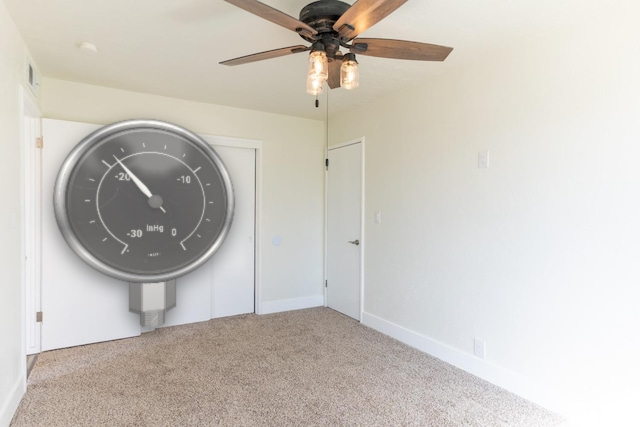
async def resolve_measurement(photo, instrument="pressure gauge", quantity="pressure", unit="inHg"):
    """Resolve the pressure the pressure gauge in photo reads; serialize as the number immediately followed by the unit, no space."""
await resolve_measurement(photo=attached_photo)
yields -19inHg
